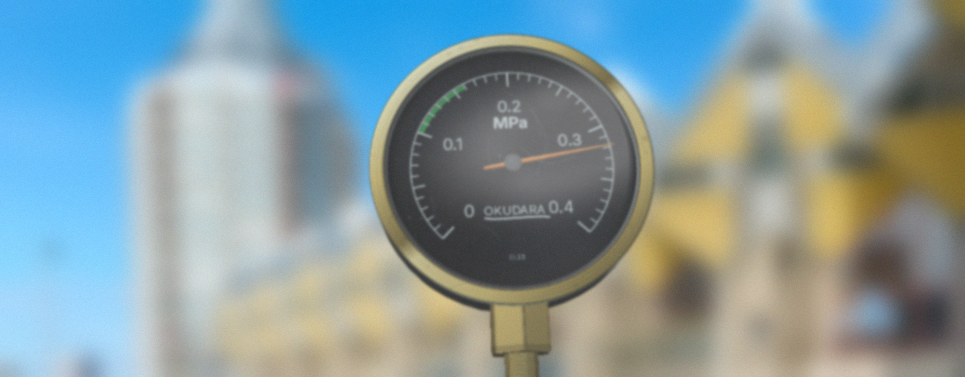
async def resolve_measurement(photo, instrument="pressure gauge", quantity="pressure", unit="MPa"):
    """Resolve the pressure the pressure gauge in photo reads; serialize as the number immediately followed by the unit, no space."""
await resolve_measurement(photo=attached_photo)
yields 0.32MPa
